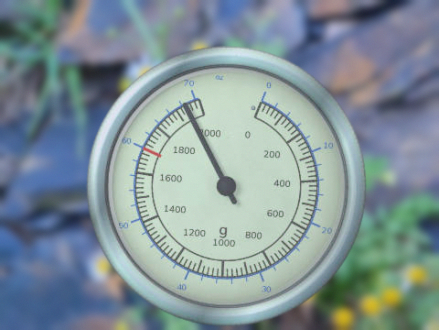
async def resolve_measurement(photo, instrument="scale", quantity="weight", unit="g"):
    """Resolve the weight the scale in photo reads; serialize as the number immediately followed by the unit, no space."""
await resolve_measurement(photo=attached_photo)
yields 1940g
